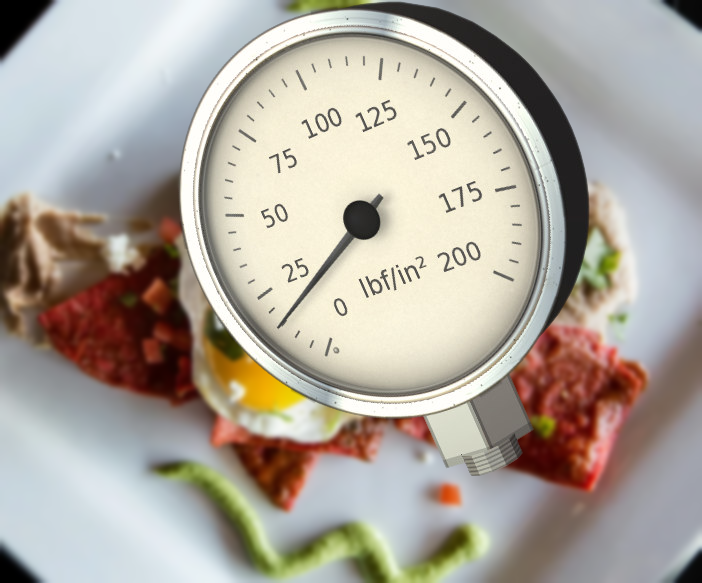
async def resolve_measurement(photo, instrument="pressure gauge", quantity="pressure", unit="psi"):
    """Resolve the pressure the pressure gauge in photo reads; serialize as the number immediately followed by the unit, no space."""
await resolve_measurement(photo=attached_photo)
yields 15psi
